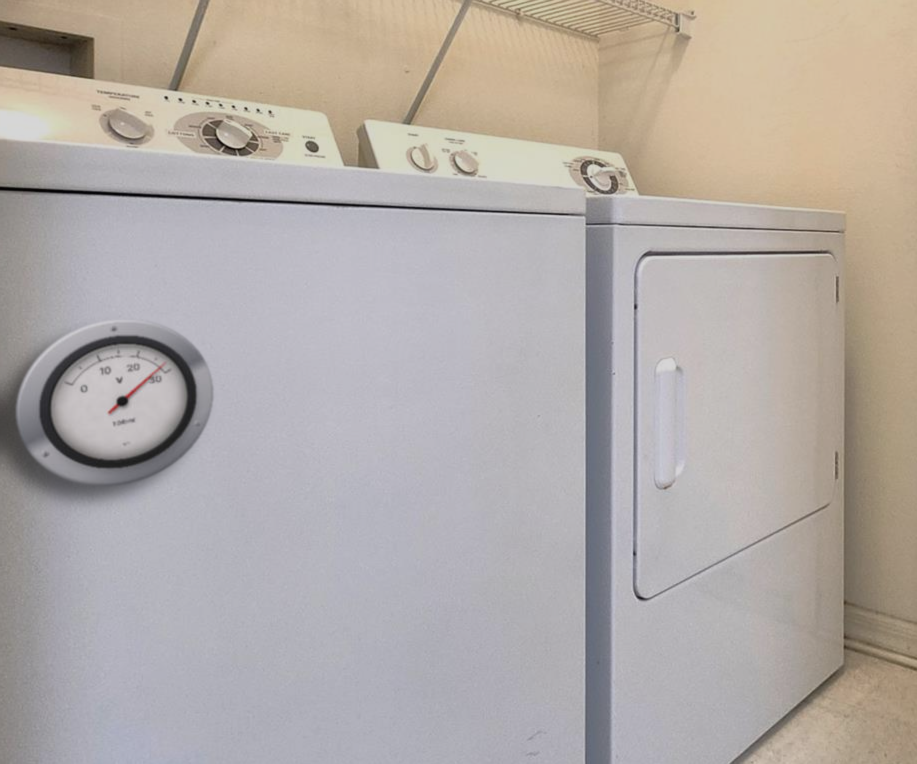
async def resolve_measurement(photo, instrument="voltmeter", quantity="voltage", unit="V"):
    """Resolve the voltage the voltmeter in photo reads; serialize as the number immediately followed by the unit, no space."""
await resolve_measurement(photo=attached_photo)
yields 27.5V
